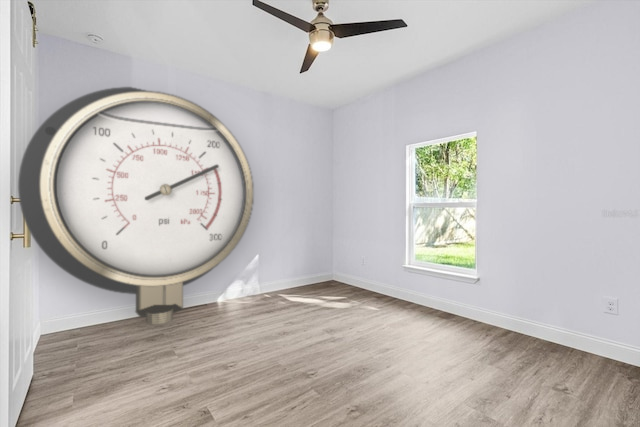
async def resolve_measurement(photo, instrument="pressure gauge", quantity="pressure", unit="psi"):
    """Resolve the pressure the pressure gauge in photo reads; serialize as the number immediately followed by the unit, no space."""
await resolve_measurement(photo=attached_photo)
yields 220psi
